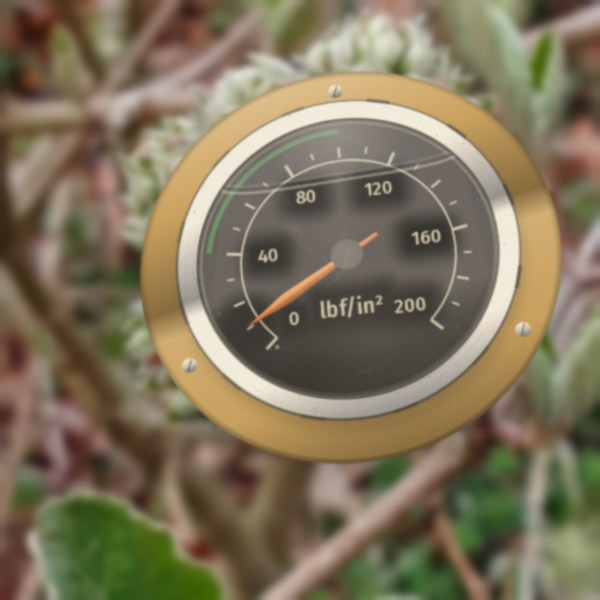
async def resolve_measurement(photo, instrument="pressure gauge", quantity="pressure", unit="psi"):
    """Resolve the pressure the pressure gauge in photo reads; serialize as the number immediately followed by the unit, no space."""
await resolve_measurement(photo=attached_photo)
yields 10psi
